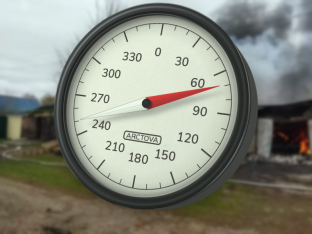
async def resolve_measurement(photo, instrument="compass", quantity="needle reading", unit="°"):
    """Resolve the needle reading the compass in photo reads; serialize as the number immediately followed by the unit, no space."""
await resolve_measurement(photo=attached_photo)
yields 70°
